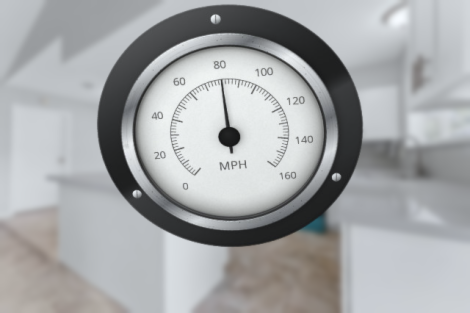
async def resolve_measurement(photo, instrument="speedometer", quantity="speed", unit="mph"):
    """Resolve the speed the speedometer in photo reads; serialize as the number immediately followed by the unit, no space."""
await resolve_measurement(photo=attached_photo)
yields 80mph
